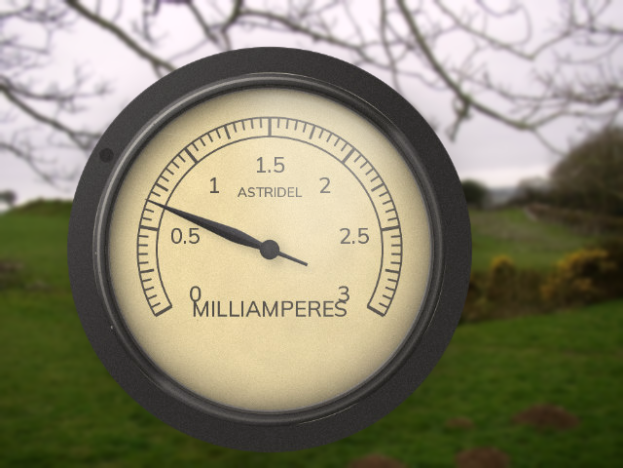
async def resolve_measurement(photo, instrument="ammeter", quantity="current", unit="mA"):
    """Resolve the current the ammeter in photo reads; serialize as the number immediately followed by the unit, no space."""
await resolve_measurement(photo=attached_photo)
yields 0.65mA
